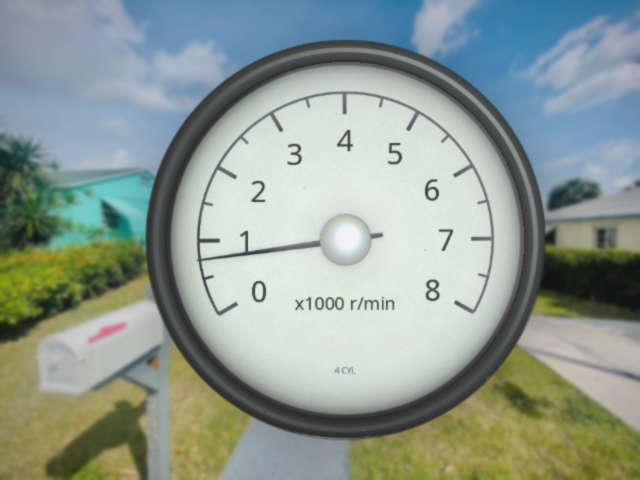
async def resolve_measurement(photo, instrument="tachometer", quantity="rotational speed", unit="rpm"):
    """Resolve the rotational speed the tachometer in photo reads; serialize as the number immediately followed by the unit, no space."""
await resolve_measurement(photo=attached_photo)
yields 750rpm
